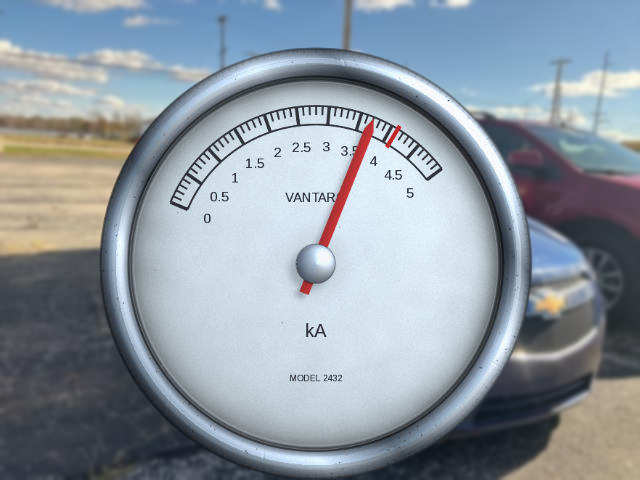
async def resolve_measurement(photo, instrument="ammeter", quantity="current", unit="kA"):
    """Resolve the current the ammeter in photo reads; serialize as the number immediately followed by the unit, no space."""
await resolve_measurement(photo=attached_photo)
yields 3.7kA
